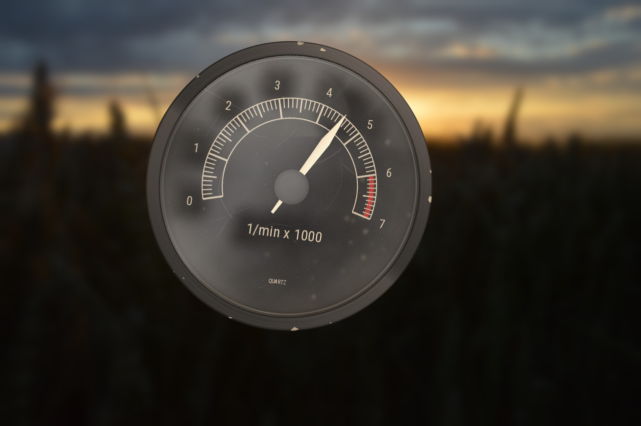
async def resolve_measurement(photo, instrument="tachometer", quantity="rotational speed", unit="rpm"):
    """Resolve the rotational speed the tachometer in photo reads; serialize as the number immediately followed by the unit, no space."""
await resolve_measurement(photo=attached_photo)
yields 4500rpm
